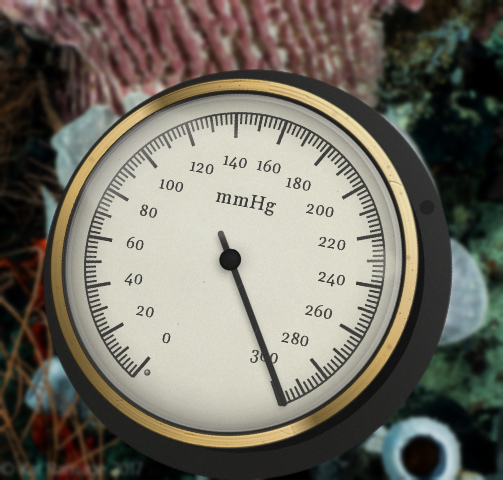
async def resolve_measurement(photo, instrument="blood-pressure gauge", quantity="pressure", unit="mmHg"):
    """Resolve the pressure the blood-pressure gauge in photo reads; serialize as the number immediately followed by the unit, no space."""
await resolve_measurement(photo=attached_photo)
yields 298mmHg
